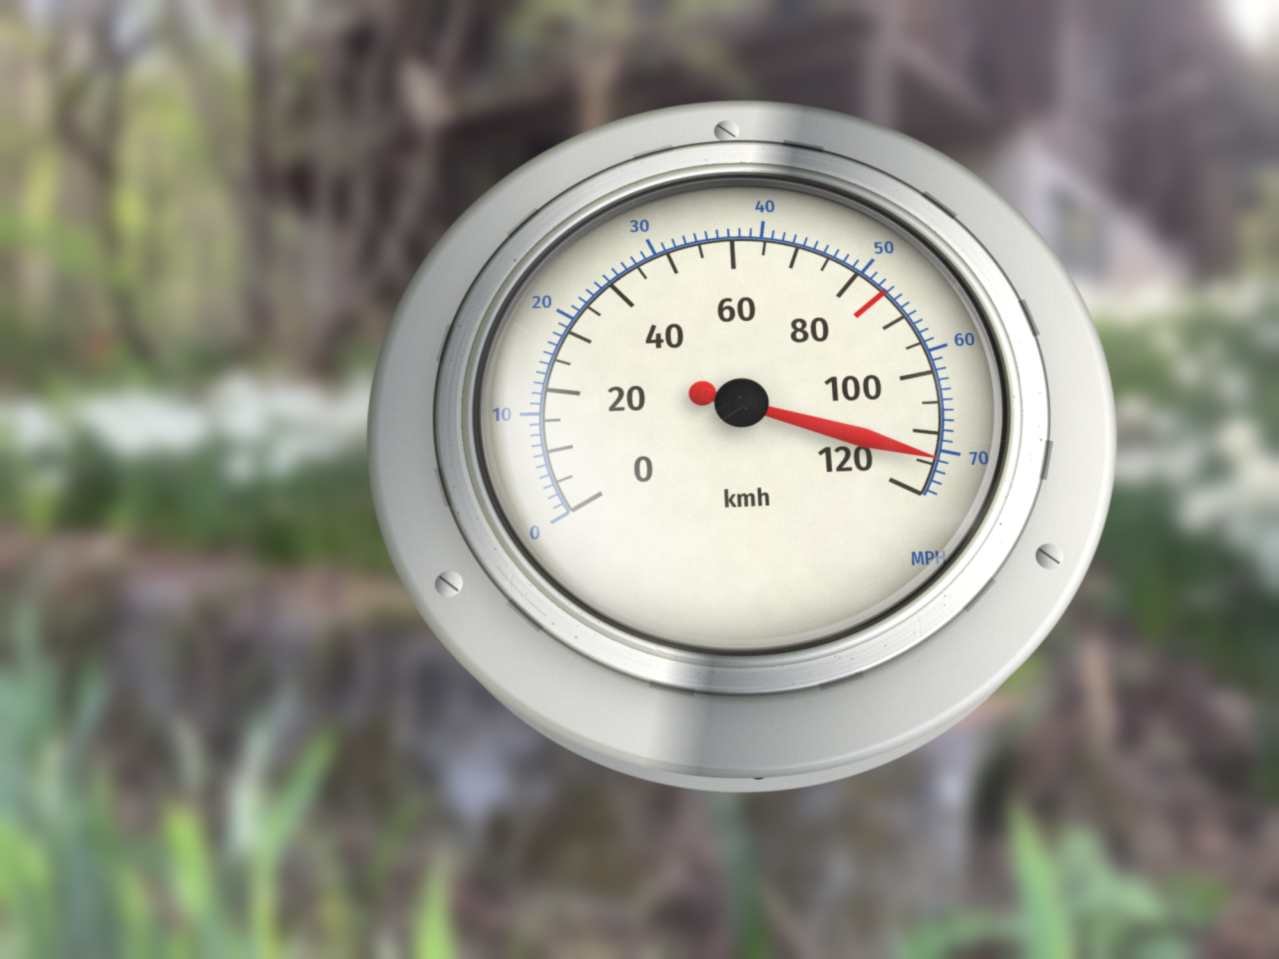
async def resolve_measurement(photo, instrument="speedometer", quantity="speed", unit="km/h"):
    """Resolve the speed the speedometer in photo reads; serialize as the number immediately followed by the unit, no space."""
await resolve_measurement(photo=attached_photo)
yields 115km/h
